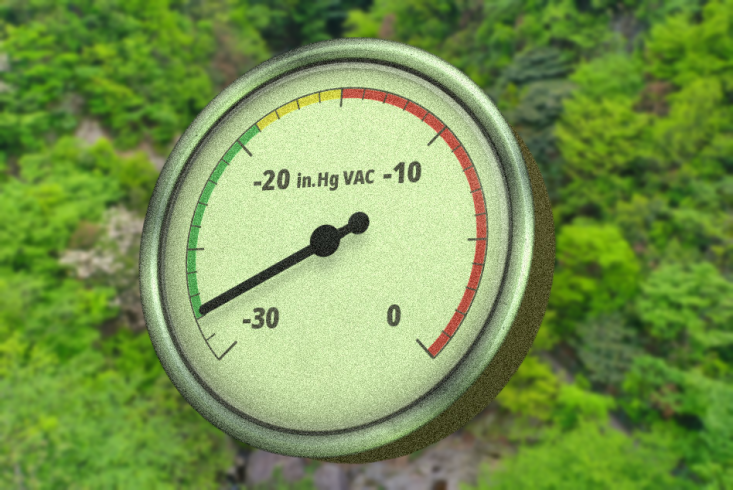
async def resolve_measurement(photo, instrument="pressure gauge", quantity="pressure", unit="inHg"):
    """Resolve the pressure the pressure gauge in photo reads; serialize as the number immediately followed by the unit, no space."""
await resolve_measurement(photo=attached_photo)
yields -28inHg
